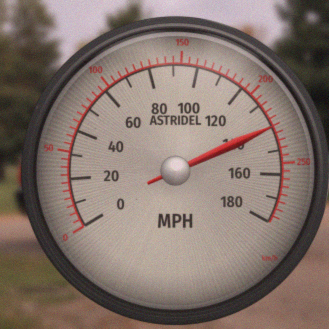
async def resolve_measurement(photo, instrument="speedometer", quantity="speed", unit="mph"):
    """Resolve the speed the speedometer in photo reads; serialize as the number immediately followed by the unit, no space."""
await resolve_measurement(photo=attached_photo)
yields 140mph
